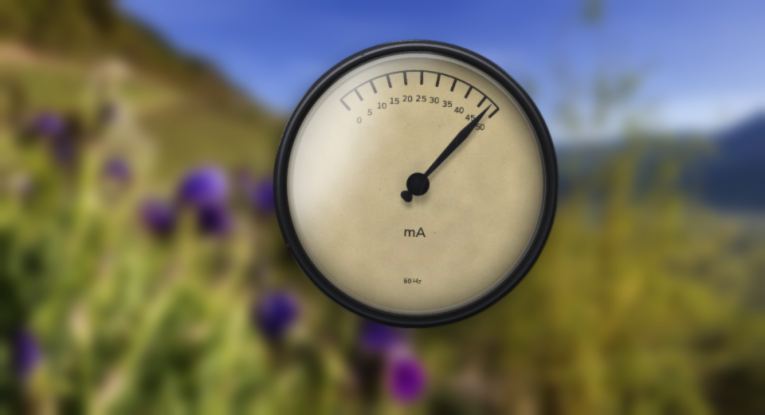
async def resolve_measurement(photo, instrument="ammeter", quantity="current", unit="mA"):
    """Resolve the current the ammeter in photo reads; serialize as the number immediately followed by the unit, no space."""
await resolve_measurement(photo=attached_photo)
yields 47.5mA
